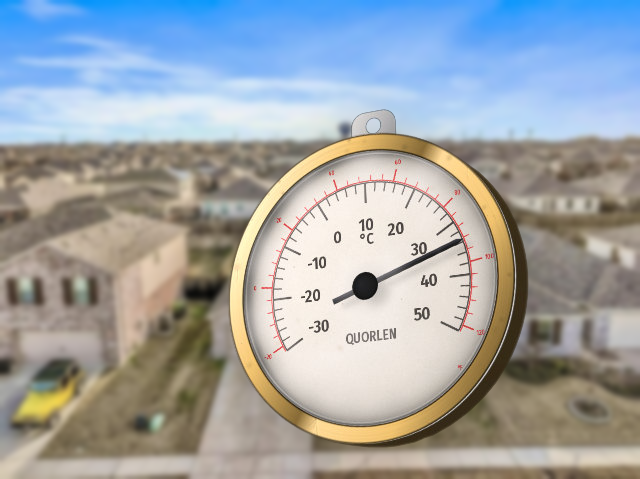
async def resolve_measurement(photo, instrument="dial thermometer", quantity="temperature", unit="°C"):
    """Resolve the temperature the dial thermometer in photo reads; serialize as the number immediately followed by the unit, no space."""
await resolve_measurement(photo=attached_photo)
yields 34°C
